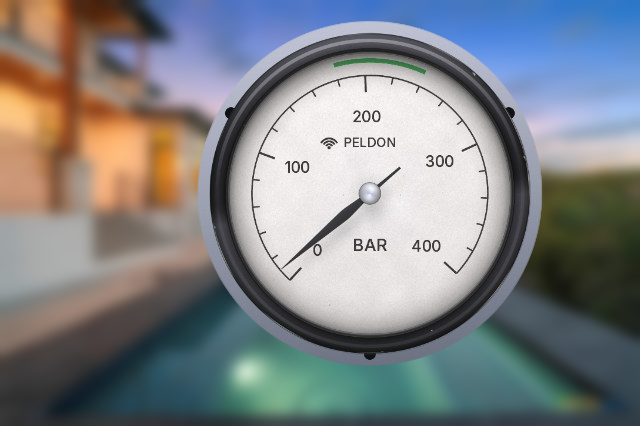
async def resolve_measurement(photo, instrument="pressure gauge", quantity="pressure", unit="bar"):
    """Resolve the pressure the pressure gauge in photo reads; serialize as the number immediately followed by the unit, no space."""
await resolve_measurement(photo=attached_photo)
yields 10bar
